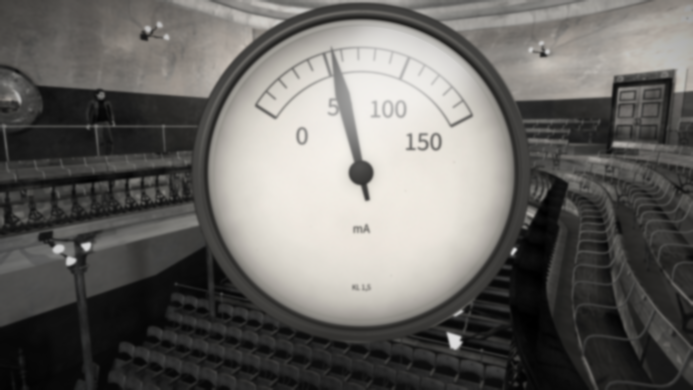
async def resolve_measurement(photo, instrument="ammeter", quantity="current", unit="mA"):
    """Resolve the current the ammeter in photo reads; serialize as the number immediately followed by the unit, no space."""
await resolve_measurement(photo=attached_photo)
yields 55mA
